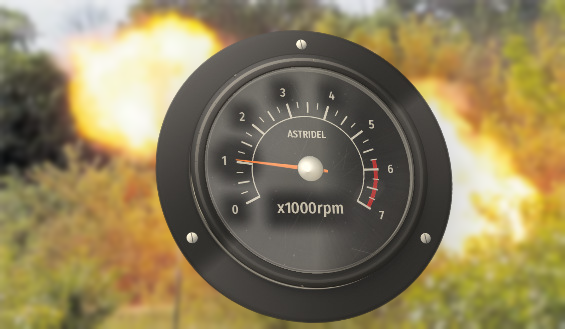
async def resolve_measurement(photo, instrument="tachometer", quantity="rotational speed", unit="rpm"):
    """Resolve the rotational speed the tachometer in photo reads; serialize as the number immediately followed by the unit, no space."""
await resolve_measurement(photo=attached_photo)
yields 1000rpm
